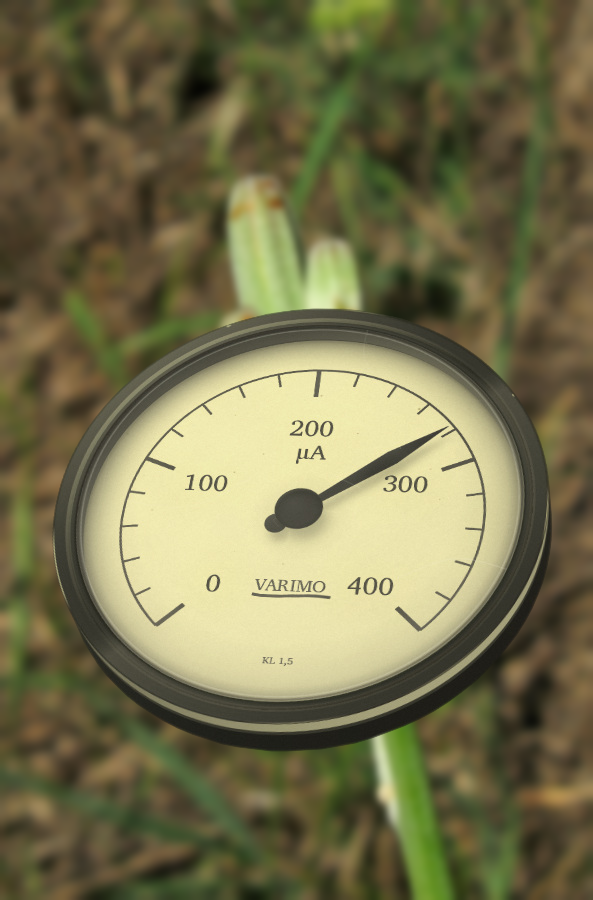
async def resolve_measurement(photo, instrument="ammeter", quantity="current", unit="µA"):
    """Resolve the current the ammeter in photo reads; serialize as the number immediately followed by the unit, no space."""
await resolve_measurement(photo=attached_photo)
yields 280µA
